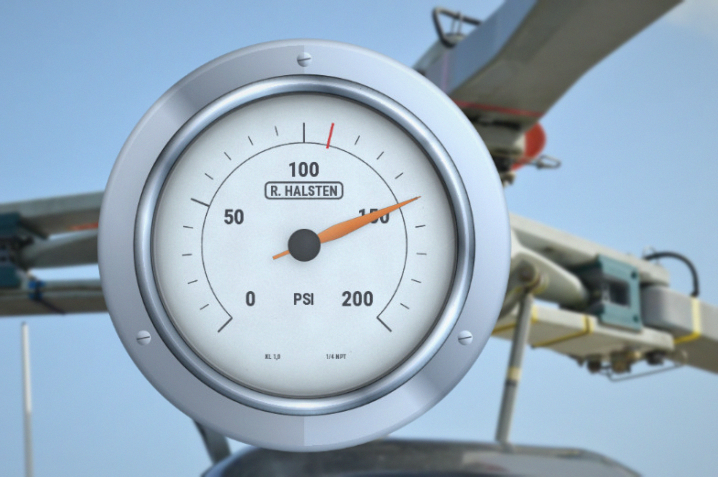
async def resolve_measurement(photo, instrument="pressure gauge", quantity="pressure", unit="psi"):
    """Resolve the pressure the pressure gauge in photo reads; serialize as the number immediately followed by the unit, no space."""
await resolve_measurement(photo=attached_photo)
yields 150psi
